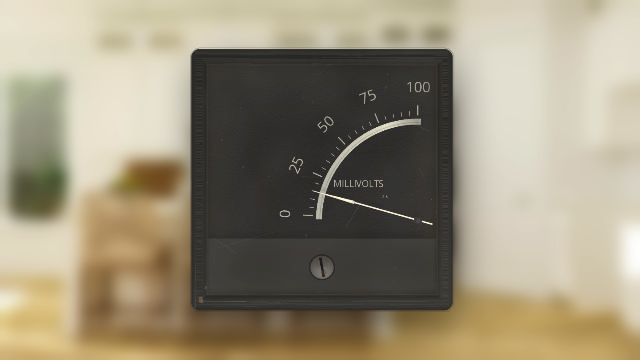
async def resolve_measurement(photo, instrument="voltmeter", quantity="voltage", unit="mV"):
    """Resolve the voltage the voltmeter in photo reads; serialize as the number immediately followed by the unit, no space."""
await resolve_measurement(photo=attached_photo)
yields 15mV
